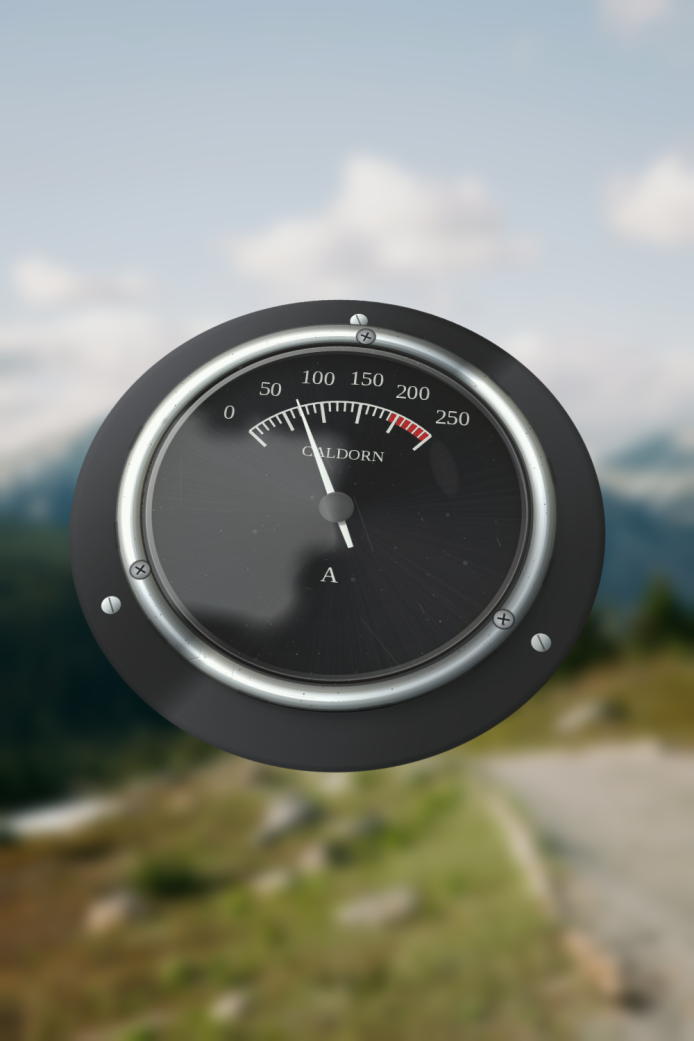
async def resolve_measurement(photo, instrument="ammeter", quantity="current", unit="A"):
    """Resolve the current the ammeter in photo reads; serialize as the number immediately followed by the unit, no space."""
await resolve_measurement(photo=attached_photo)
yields 70A
